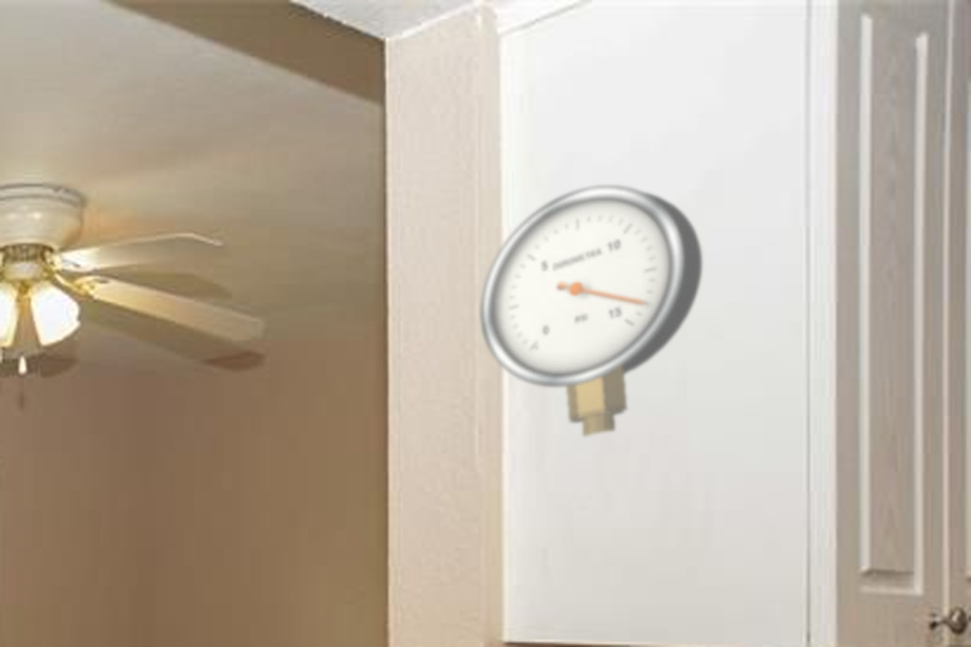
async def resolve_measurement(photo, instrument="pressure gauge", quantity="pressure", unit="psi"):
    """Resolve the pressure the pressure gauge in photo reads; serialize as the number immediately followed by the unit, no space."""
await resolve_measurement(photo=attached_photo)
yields 14psi
